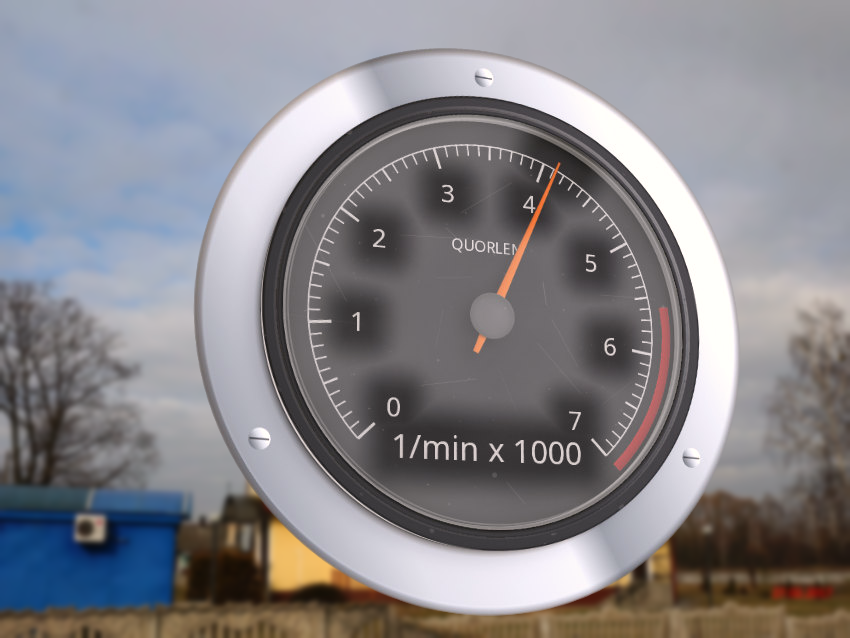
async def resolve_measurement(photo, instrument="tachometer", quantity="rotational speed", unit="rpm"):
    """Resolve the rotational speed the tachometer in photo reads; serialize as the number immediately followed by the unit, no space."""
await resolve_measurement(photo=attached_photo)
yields 4100rpm
